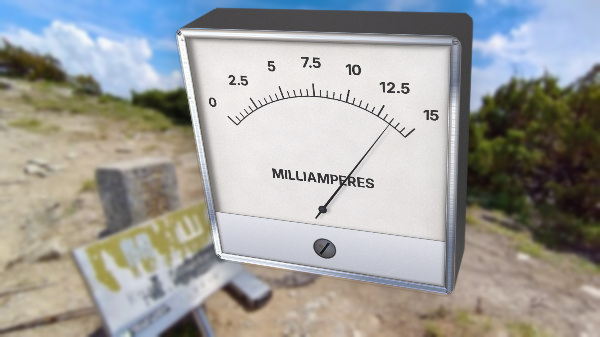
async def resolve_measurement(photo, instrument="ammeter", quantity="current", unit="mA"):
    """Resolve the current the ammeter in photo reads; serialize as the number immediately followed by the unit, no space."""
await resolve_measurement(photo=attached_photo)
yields 13.5mA
